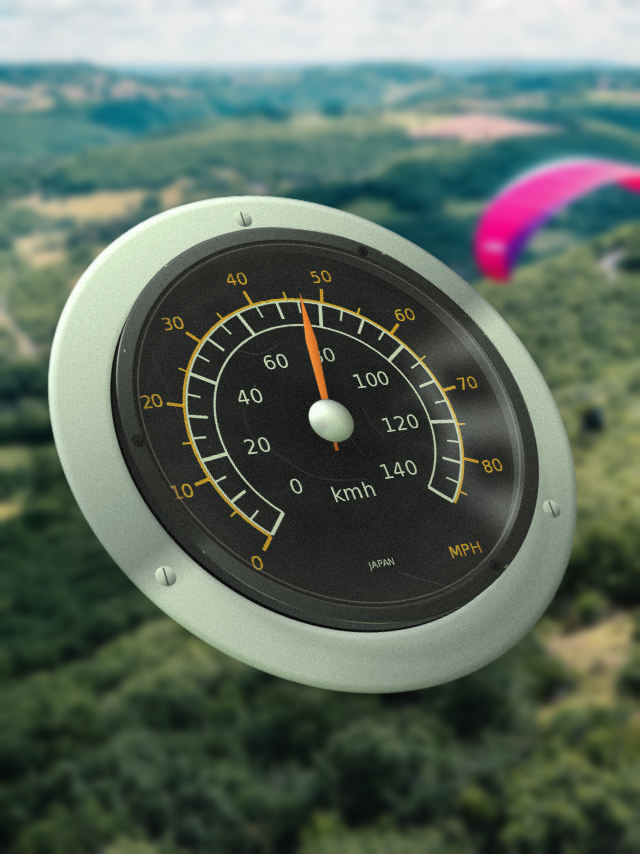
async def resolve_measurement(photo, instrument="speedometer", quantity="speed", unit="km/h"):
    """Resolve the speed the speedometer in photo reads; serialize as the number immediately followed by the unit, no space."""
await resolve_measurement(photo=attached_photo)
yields 75km/h
